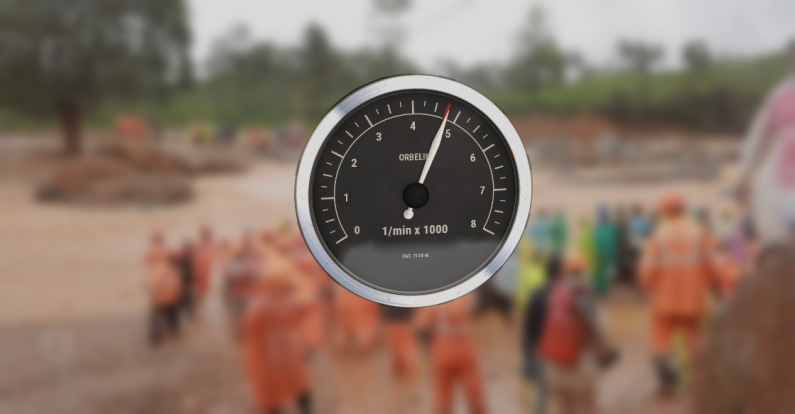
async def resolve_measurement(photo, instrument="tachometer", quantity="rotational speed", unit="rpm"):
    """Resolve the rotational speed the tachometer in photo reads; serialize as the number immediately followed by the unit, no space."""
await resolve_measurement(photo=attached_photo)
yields 4750rpm
